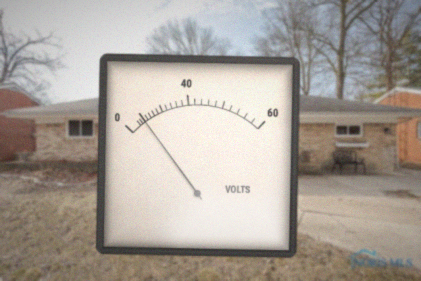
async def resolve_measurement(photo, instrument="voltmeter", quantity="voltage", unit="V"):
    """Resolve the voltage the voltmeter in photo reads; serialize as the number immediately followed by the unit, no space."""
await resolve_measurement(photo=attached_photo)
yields 20V
